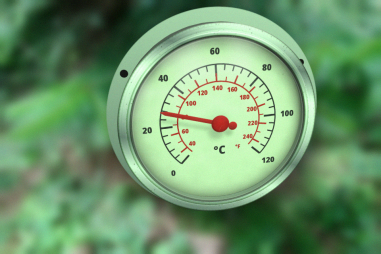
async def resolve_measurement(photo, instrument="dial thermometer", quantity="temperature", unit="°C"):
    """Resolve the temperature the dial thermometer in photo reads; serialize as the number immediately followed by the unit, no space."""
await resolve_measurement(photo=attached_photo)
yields 28°C
